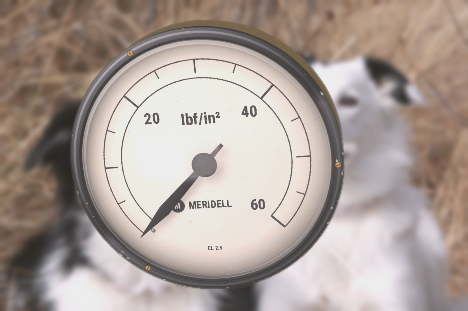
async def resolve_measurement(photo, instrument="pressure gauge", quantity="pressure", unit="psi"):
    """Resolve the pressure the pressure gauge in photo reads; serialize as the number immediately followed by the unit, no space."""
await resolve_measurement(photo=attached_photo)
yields 0psi
